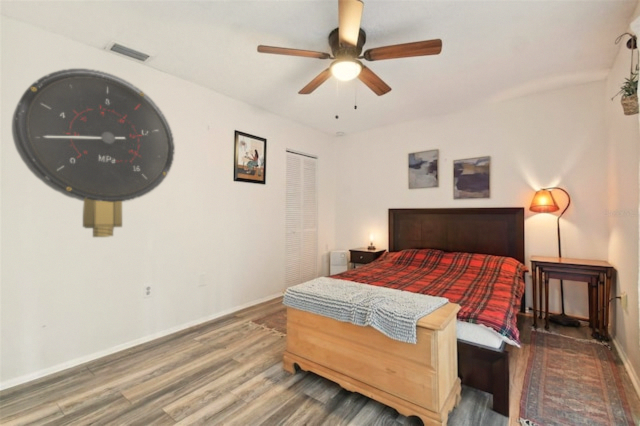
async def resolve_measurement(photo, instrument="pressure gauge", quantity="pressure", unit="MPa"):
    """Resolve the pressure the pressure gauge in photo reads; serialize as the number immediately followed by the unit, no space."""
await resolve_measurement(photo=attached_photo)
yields 2MPa
